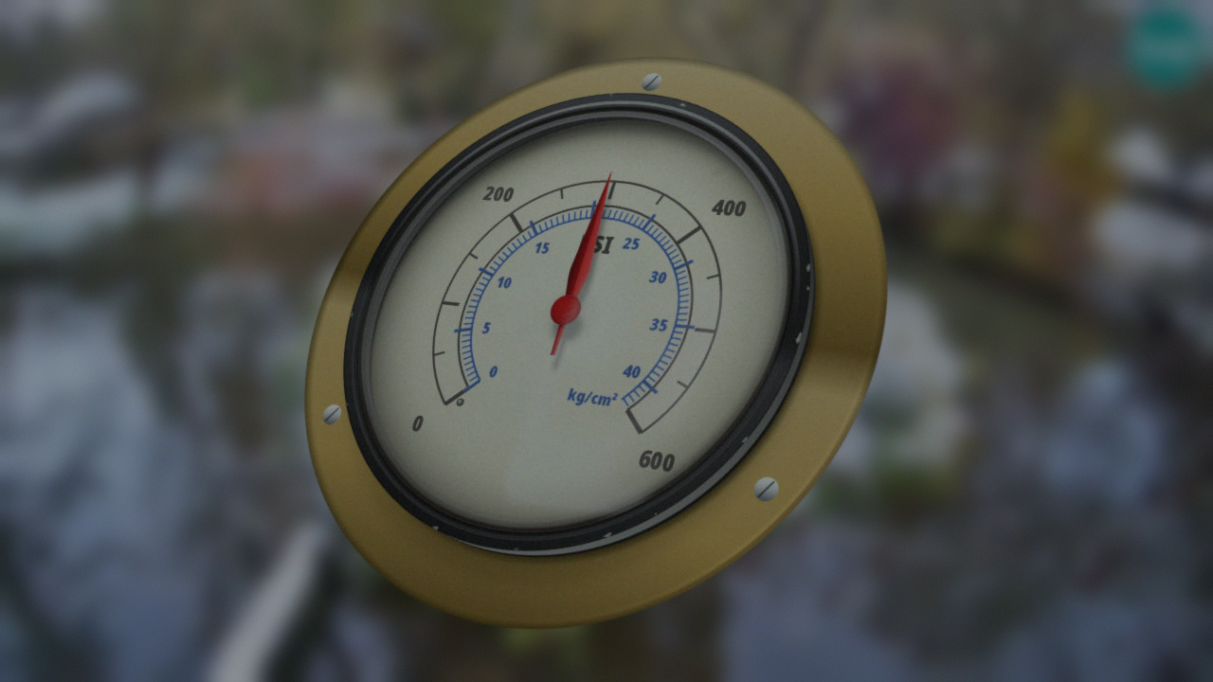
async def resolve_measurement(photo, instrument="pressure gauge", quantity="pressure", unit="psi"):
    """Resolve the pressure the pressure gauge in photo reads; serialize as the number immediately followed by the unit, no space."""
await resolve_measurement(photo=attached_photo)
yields 300psi
